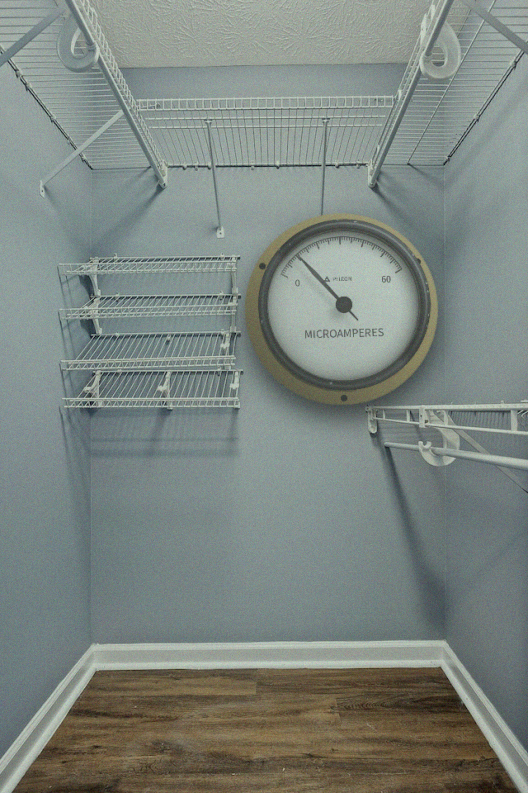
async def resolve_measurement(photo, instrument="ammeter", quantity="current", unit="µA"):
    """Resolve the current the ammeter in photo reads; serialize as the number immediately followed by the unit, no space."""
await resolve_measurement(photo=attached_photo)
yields 10µA
